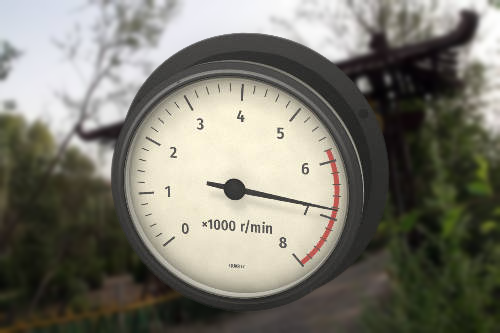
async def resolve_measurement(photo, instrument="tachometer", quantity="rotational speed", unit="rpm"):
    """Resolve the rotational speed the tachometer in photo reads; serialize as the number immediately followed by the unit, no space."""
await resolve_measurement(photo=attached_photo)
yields 6800rpm
